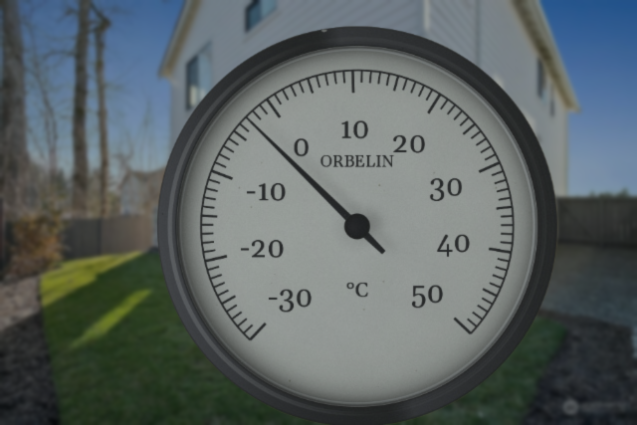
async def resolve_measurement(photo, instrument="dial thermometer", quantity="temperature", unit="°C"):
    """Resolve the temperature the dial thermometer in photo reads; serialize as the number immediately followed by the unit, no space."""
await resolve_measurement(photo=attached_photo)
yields -3°C
